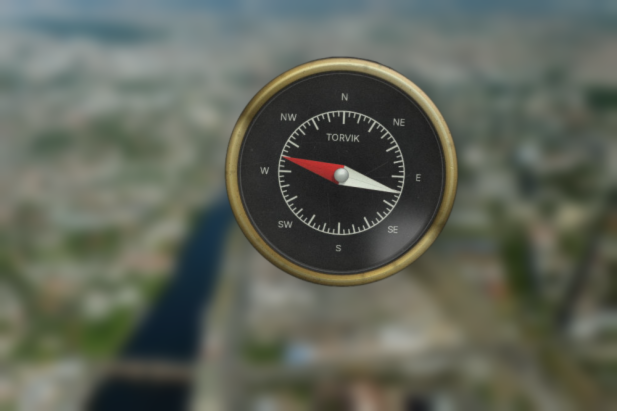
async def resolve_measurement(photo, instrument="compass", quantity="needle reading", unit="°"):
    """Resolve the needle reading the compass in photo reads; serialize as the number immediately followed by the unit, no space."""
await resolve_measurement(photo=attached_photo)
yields 285°
